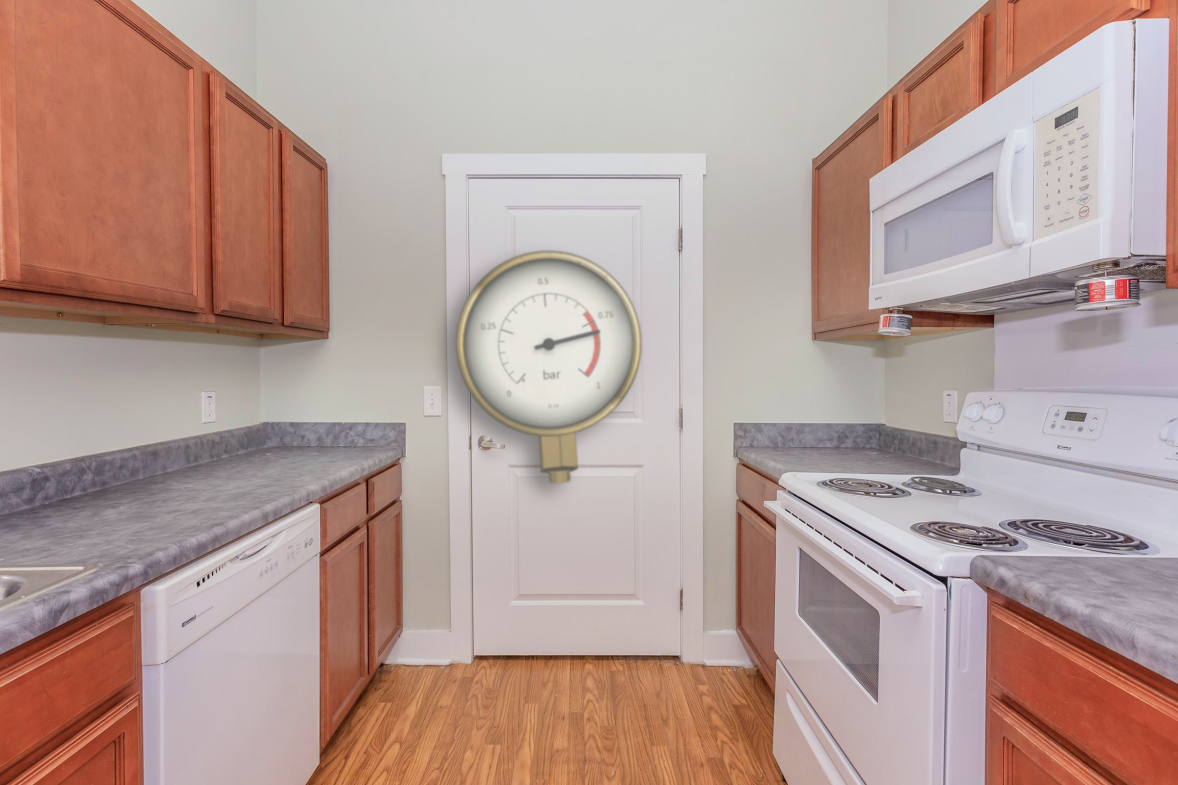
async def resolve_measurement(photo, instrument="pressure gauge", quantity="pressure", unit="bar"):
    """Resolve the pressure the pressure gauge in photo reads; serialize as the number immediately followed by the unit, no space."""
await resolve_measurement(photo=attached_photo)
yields 0.8bar
